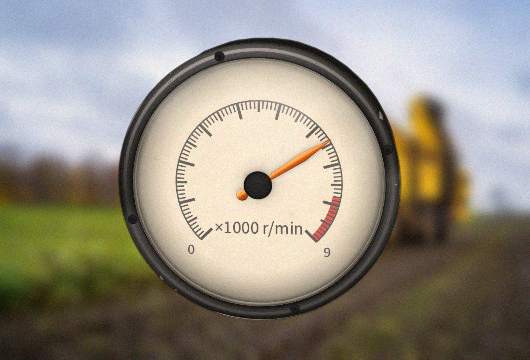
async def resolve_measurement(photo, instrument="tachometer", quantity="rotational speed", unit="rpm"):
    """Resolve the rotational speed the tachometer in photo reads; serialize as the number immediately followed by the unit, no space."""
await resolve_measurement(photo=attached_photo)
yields 6400rpm
